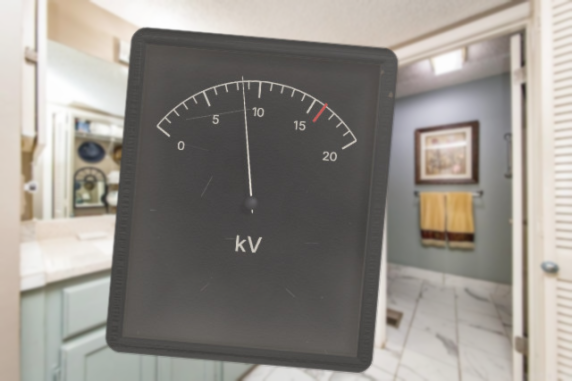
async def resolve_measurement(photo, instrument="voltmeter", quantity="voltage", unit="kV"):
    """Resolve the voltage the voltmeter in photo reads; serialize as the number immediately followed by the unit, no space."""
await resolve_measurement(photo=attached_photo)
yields 8.5kV
